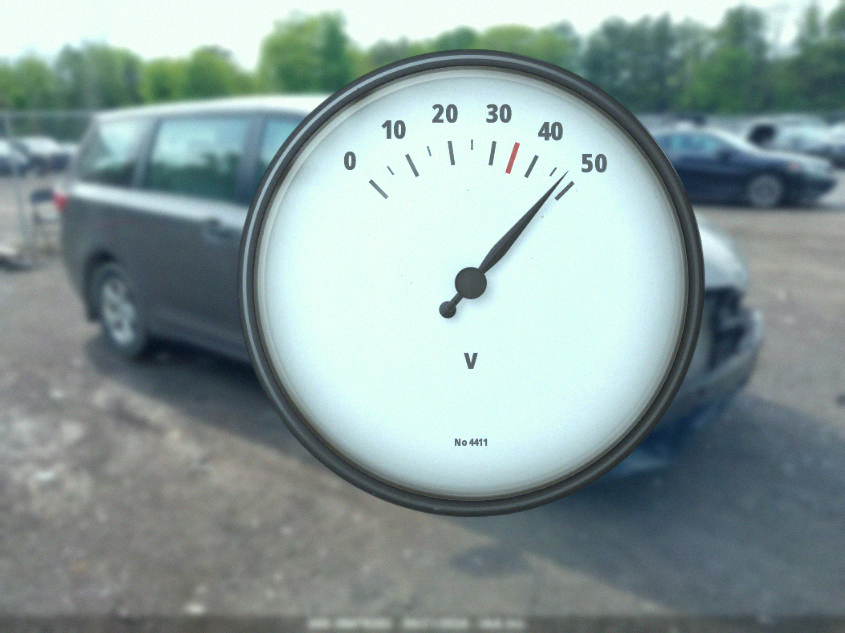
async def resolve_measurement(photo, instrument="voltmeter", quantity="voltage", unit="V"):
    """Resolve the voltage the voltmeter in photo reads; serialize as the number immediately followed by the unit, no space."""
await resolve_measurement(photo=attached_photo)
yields 47.5V
